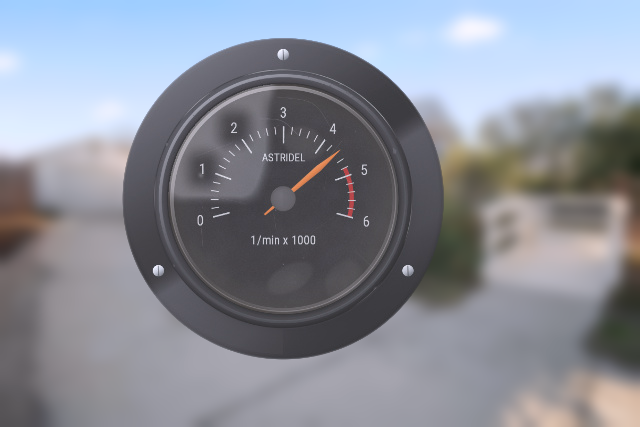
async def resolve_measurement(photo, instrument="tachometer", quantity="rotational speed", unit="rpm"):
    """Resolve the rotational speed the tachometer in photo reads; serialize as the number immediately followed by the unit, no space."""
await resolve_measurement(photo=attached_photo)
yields 4400rpm
